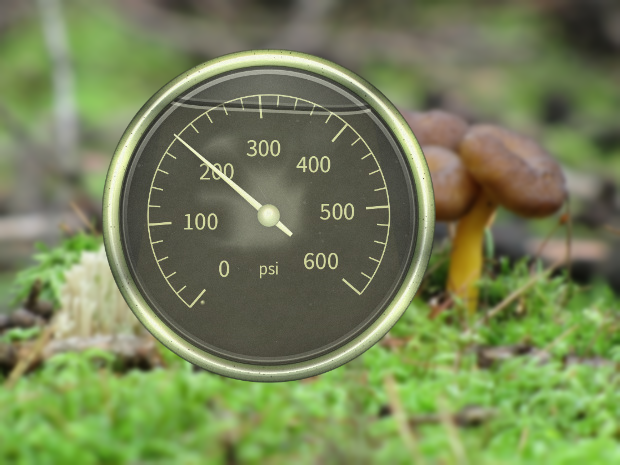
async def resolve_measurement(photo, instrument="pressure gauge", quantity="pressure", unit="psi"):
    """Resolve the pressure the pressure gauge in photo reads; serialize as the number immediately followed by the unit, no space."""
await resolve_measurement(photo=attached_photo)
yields 200psi
